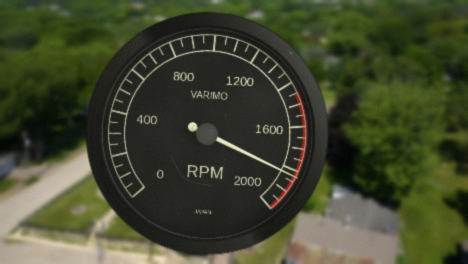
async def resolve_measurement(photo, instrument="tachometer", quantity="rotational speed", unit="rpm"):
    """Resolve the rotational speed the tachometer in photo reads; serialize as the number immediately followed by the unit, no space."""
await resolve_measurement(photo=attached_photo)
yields 1825rpm
